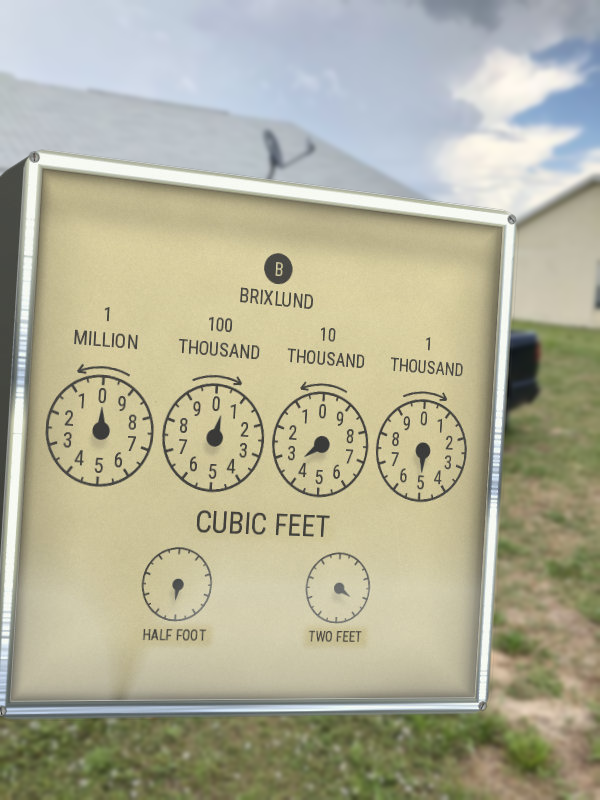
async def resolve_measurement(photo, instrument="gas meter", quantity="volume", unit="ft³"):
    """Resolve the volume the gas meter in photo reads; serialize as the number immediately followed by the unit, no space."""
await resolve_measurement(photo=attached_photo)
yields 3500ft³
